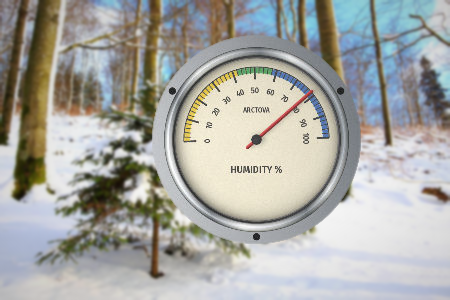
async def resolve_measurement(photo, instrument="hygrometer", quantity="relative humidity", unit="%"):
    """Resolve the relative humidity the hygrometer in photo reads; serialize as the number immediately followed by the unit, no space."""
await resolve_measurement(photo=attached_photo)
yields 78%
